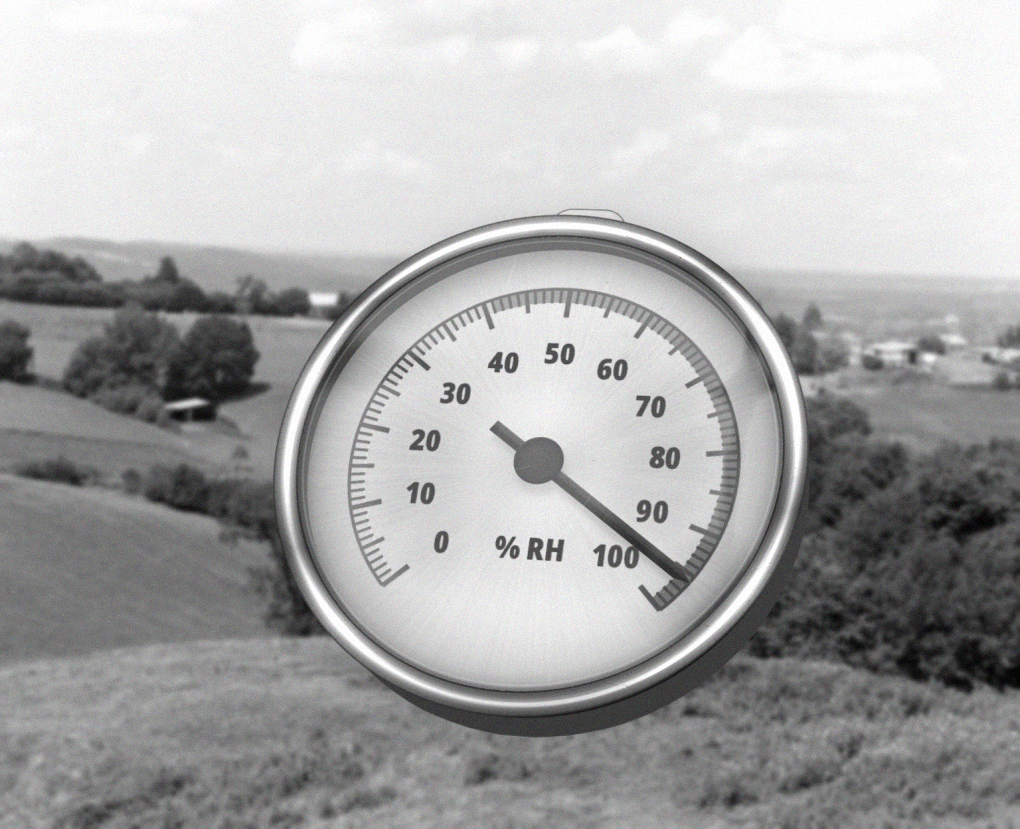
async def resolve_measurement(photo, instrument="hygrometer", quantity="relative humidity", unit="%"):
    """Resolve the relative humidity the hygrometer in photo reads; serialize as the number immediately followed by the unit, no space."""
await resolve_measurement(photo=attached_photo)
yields 96%
